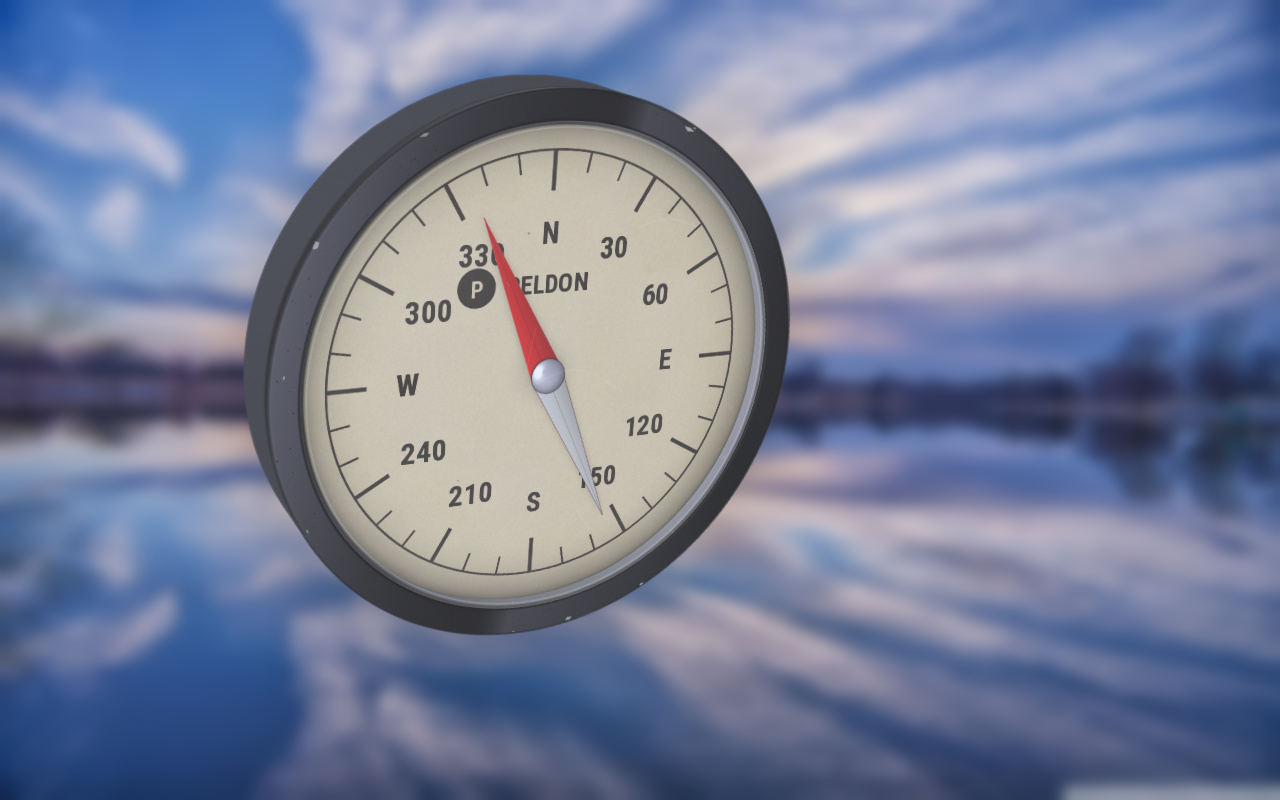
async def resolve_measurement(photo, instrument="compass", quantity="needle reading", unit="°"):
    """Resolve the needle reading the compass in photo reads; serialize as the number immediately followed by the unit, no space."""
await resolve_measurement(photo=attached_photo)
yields 335°
